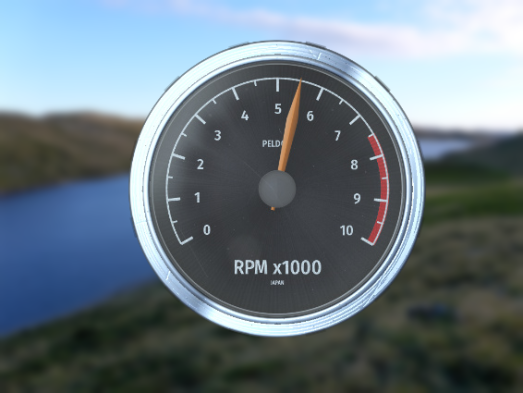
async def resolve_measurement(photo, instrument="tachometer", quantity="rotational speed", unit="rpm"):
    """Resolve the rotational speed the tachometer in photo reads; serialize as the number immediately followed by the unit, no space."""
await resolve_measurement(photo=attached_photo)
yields 5500rpm
